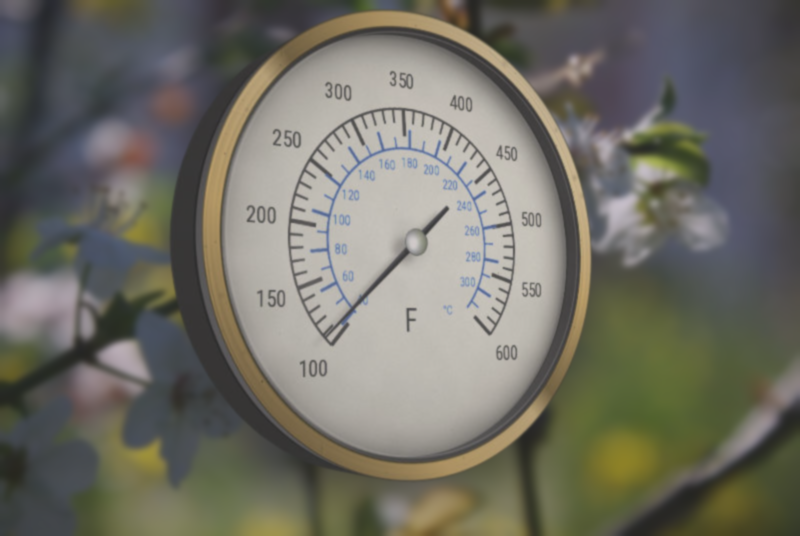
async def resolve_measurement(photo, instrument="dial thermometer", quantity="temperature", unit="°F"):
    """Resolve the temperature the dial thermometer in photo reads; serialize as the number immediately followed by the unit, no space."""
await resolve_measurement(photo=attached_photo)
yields 110°F
